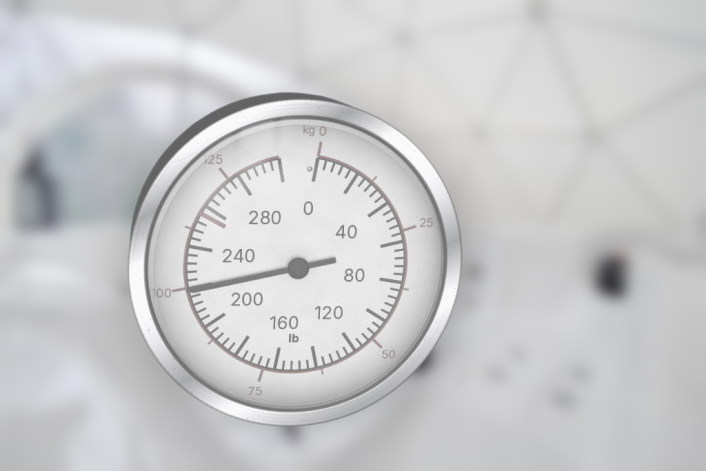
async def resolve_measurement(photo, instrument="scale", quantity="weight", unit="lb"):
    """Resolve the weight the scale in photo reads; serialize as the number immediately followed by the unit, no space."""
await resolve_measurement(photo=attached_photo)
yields 220lb
